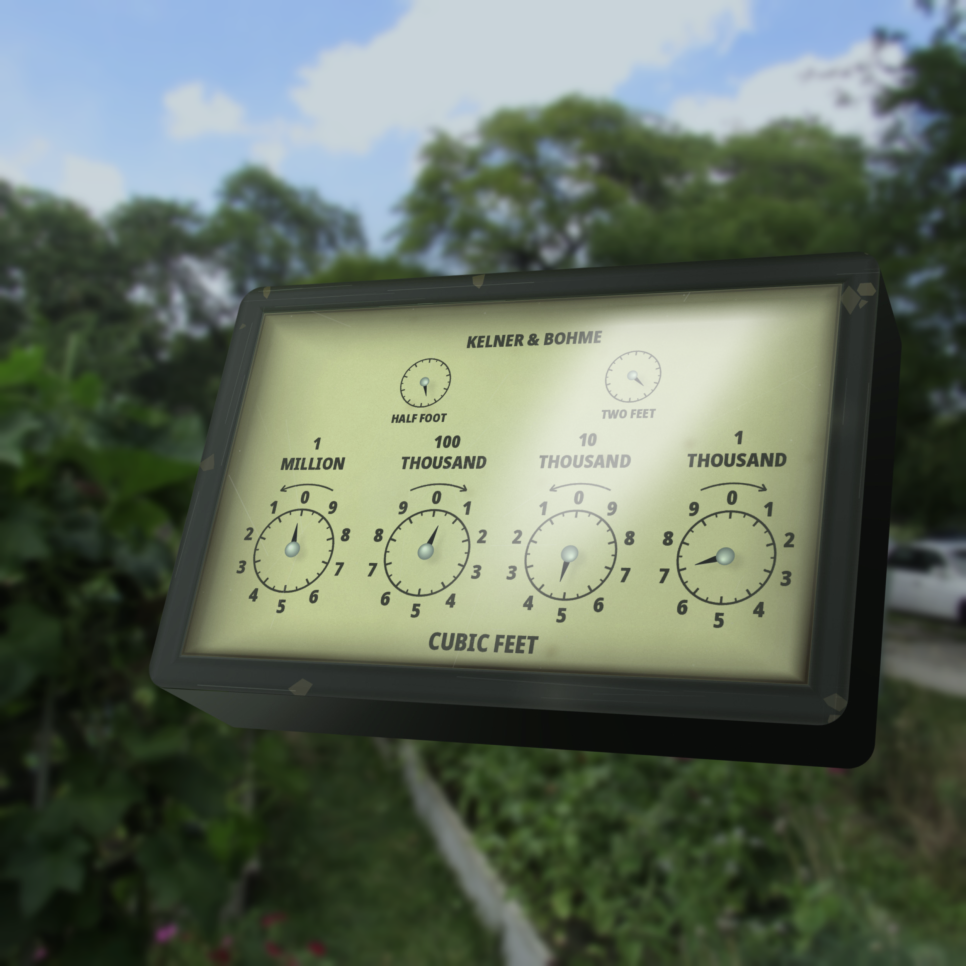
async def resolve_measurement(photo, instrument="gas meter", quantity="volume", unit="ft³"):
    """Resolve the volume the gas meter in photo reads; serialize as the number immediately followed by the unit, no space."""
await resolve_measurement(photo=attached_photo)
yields 4700ft³
